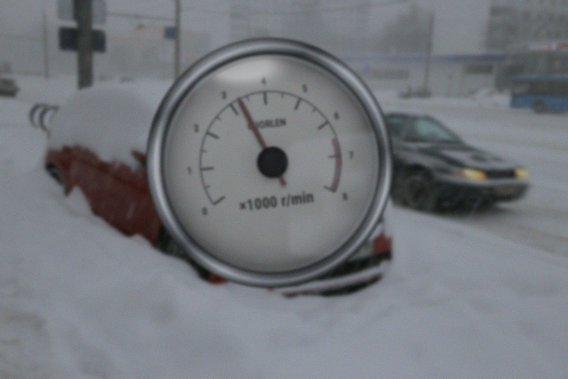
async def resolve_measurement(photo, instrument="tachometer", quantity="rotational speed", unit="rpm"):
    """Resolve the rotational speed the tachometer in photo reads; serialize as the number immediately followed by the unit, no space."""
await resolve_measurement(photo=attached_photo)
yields 3250rpm
